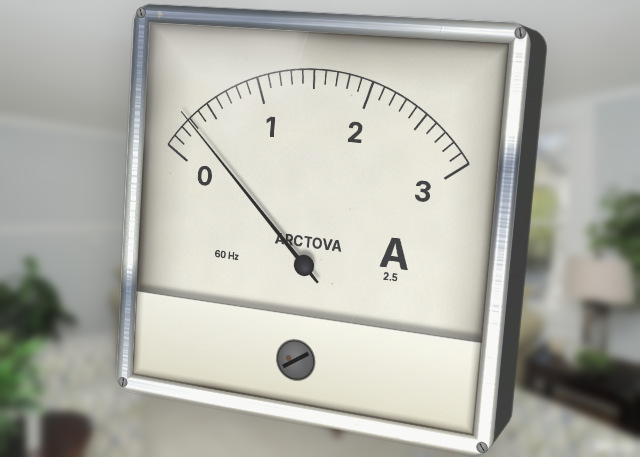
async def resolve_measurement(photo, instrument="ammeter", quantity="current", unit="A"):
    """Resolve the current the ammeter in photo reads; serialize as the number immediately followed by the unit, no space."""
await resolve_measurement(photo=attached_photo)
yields 0.3A
